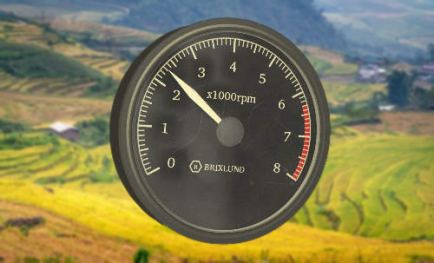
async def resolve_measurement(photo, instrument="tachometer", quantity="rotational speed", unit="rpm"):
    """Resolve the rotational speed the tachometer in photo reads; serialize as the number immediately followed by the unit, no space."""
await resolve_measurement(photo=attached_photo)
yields 2300rpm
